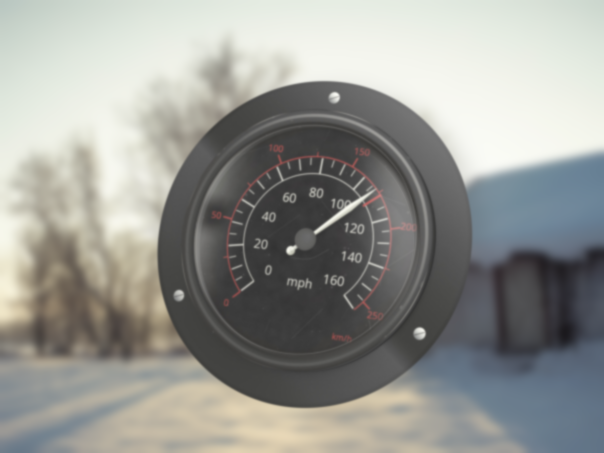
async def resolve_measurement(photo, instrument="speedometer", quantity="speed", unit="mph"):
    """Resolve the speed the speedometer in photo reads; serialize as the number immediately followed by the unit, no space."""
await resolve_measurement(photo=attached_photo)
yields 107.5mph
